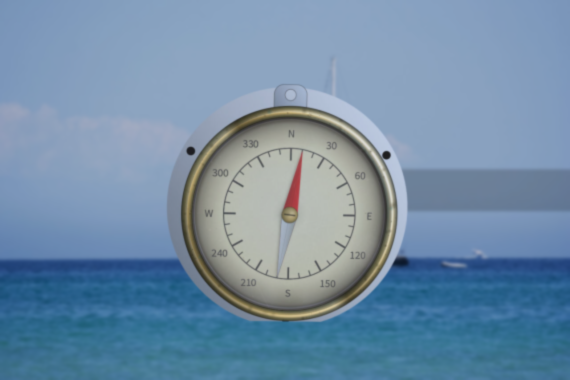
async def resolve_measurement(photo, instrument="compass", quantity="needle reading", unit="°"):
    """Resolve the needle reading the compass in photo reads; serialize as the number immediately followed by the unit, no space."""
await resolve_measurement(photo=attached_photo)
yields 10°
